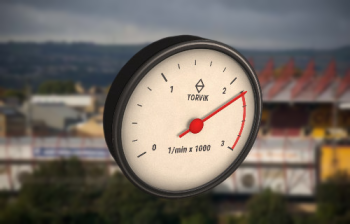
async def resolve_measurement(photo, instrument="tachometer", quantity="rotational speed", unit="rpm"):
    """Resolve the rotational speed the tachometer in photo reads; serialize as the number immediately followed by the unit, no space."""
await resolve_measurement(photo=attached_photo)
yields 2200rpm
